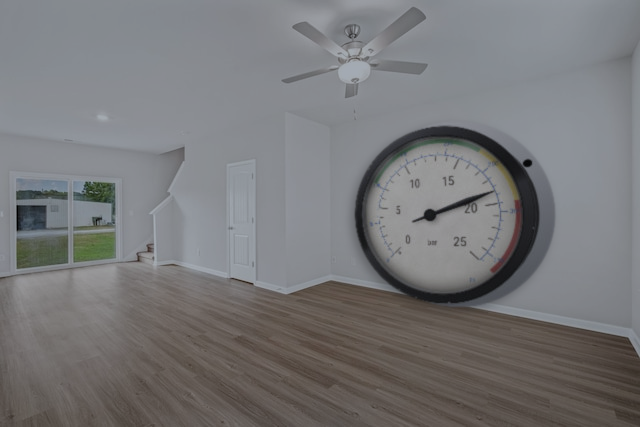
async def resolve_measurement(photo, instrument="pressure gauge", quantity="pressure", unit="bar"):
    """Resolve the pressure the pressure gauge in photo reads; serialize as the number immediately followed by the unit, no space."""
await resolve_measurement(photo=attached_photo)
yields 19bar
